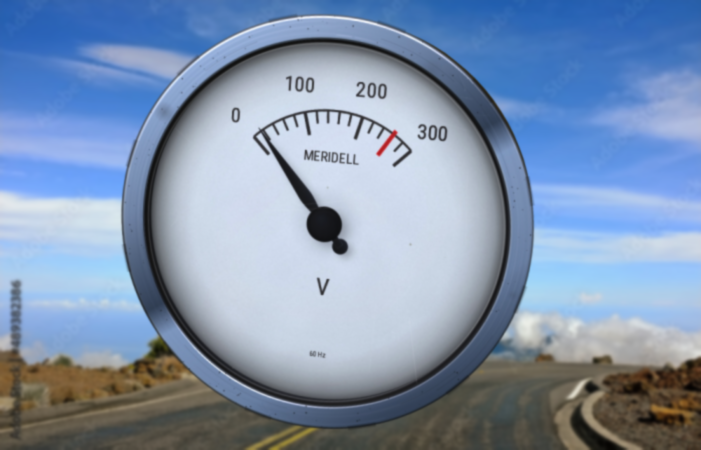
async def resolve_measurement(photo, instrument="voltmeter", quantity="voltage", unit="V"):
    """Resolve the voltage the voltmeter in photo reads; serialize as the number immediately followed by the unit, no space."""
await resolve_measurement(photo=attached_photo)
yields 20V
